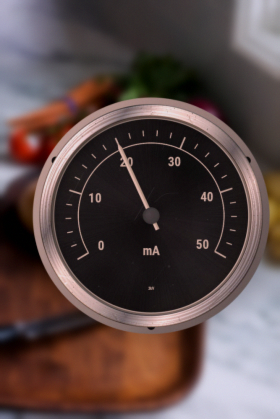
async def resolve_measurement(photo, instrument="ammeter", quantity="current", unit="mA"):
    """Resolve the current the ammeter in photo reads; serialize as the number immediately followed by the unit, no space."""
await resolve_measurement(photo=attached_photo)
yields 20mA
